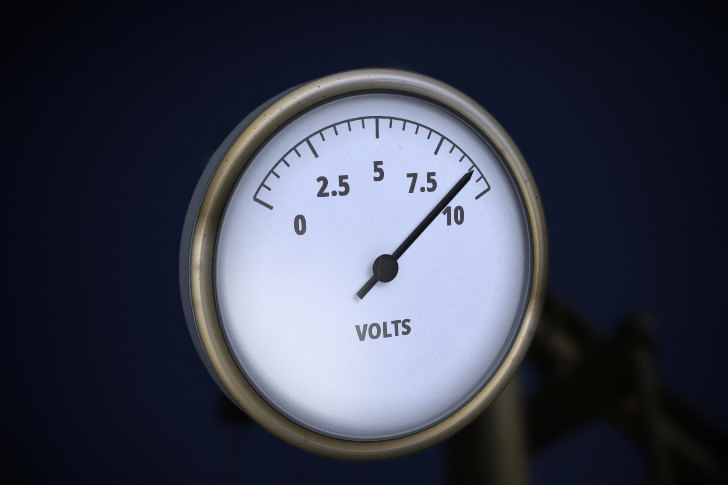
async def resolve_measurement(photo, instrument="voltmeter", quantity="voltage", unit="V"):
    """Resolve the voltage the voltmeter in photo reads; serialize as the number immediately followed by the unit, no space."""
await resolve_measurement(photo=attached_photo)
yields 9V
